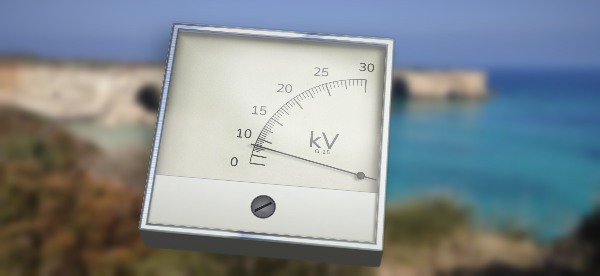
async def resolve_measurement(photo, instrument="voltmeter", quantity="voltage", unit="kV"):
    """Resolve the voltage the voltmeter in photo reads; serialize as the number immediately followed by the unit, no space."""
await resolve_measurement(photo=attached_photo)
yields 7.5kV
